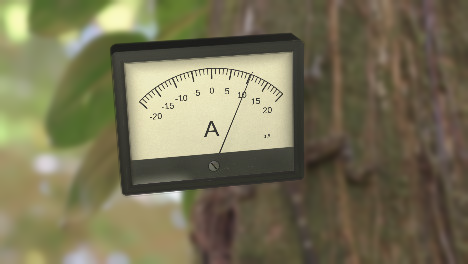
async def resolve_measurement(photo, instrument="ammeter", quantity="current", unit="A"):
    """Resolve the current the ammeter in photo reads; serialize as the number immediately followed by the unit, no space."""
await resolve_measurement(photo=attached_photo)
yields 10A
